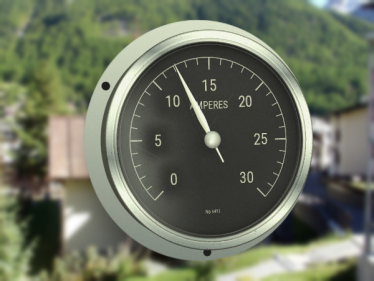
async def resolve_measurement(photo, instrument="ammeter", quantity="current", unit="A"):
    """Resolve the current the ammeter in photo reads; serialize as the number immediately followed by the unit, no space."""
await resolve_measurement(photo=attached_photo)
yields 12A
